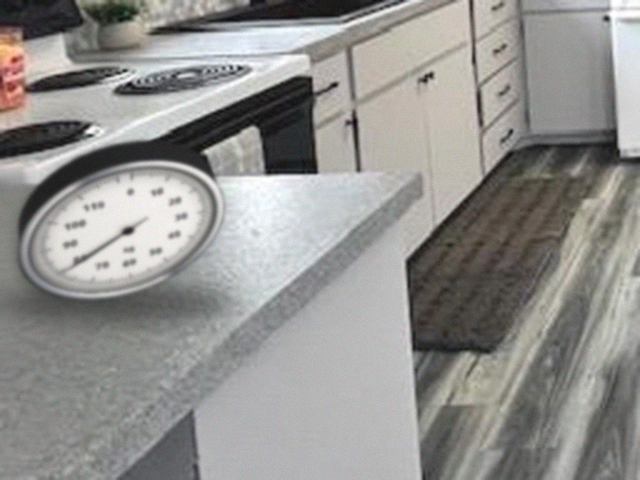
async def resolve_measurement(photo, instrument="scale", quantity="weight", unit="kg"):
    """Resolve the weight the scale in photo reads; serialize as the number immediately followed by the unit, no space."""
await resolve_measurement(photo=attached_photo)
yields 80kg
